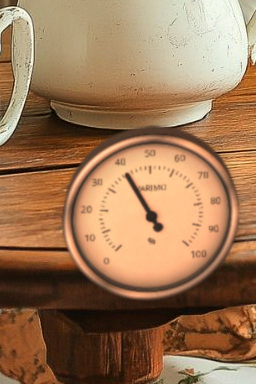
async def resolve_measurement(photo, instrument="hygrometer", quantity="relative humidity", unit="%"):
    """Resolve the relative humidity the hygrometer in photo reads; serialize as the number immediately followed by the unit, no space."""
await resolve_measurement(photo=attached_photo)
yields 40%
